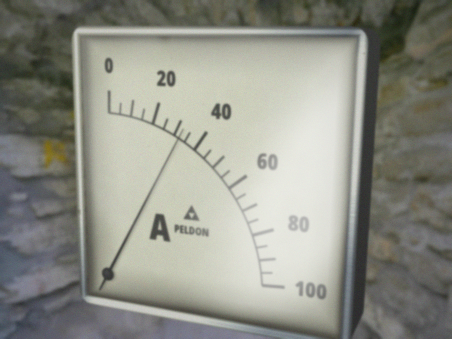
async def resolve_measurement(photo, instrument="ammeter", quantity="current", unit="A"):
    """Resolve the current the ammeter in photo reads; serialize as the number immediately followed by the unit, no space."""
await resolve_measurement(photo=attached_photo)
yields 32.5A
